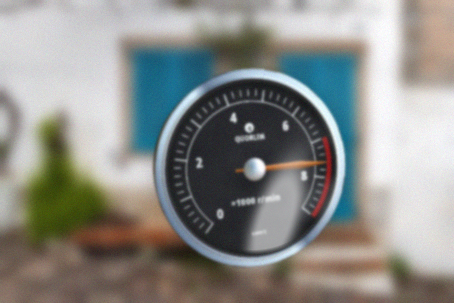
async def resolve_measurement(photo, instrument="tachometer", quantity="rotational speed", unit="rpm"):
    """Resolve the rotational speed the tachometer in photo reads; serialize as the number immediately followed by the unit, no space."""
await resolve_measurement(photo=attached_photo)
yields 7600rpm
